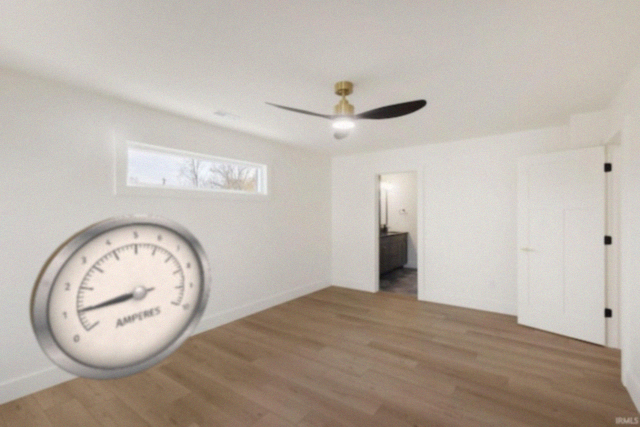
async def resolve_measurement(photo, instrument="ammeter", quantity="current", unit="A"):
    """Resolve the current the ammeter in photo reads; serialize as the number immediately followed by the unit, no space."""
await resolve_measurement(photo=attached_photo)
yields 1A
